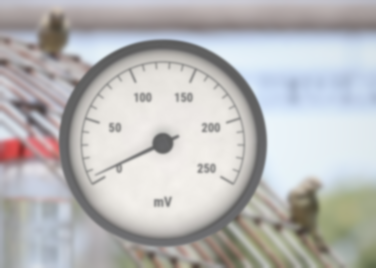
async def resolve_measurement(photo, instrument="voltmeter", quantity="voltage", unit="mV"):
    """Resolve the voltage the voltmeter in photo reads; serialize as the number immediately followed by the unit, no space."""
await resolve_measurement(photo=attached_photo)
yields 5mV
